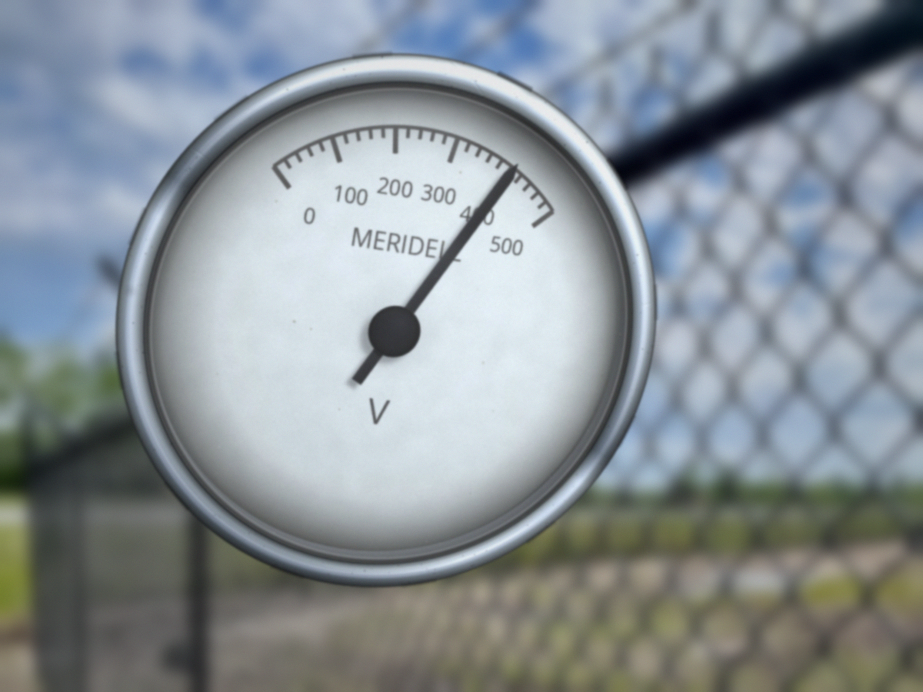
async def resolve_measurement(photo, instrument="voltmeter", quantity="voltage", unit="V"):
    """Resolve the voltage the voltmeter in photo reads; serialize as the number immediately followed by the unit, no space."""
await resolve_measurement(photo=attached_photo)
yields 400V
